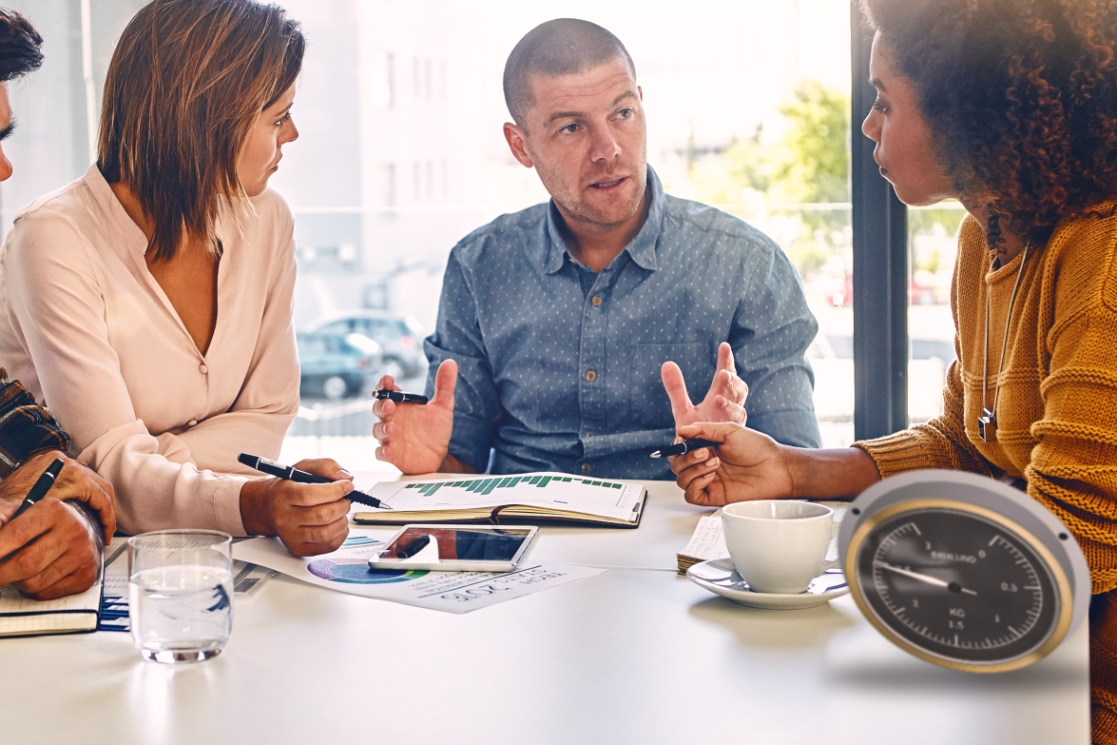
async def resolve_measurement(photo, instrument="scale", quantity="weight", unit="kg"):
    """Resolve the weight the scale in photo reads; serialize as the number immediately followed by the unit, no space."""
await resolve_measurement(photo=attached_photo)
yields 2.5kg
